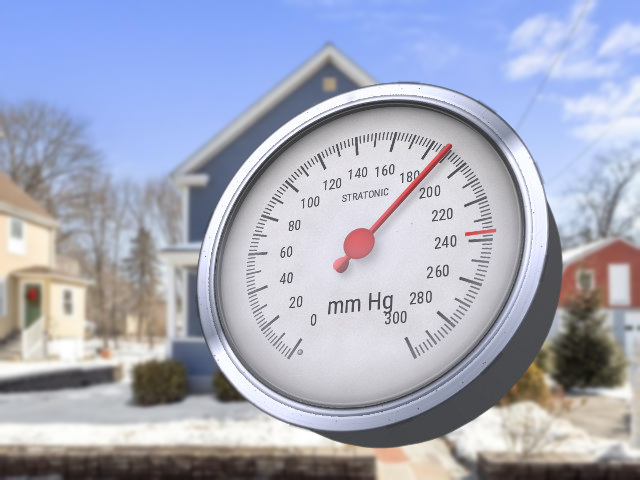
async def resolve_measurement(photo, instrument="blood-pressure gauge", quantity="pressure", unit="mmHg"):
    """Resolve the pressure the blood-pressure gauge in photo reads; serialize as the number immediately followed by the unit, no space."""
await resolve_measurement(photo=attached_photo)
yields 190mmHg
